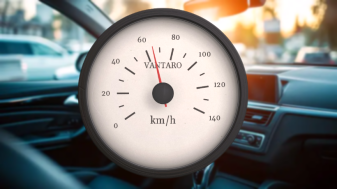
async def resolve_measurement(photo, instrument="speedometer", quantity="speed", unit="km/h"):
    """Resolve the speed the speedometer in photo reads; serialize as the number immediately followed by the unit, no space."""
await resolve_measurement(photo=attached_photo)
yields 65km/h
